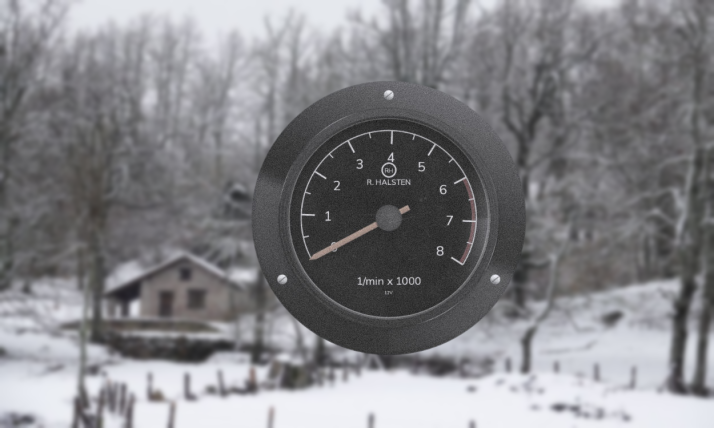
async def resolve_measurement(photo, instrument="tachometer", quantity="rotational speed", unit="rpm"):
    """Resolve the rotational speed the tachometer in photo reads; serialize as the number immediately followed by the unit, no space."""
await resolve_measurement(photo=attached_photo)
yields 0rpm
